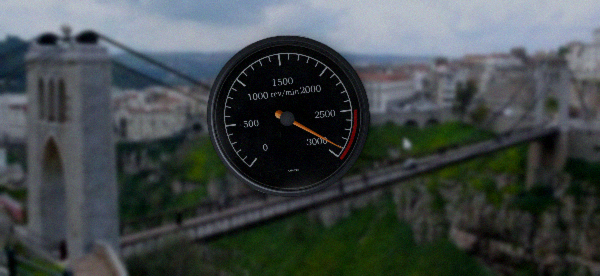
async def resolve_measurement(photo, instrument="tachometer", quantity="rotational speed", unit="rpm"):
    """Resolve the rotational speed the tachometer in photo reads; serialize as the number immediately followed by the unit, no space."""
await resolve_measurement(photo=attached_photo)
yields 2900rpm
